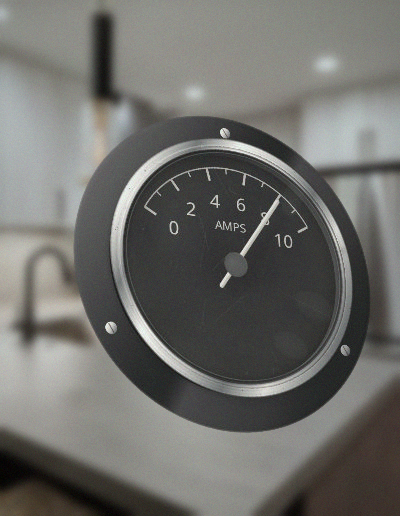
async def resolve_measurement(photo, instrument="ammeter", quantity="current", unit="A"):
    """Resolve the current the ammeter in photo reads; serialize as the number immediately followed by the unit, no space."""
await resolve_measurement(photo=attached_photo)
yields 8A
